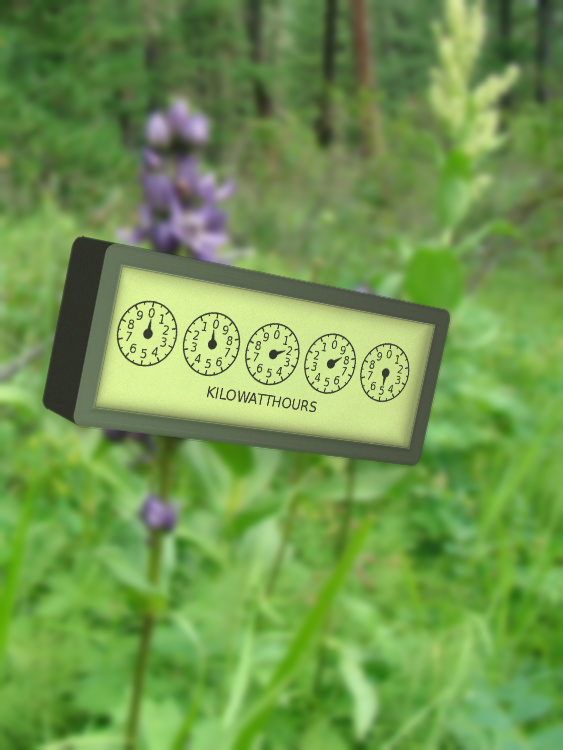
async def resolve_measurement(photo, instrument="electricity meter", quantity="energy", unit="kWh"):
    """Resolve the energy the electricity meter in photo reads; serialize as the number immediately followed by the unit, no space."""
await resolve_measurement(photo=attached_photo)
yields 185kWh
